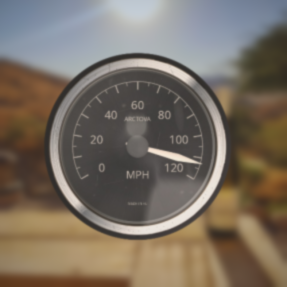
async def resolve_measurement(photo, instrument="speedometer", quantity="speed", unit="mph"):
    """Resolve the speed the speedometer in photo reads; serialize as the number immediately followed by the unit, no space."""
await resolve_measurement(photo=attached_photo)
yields 112.5mph
